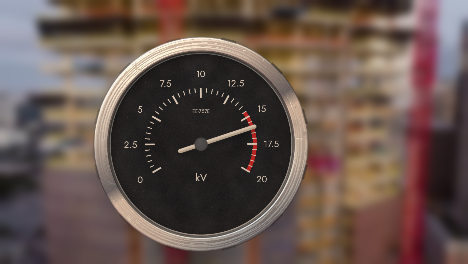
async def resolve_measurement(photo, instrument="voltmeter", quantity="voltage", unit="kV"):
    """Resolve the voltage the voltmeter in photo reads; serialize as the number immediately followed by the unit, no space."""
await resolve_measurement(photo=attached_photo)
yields 16kV
